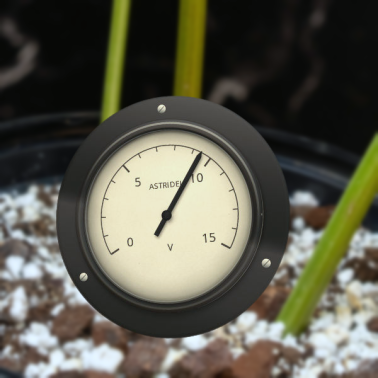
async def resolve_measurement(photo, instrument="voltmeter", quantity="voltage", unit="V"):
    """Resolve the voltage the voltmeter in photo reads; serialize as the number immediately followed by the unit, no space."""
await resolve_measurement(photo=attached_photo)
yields 9.5V
